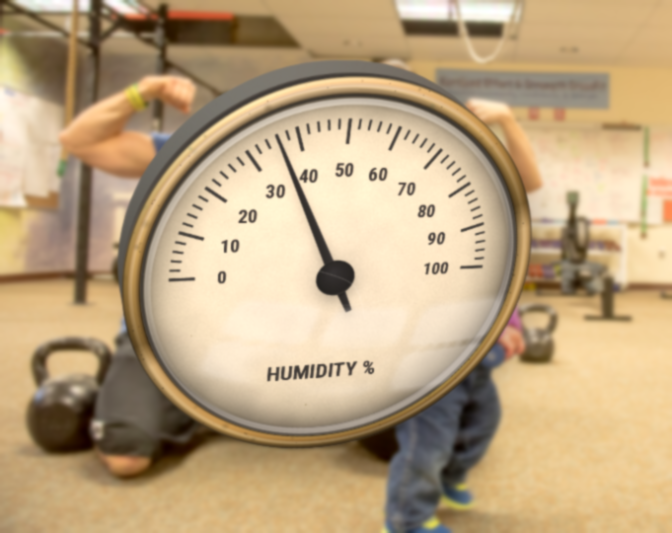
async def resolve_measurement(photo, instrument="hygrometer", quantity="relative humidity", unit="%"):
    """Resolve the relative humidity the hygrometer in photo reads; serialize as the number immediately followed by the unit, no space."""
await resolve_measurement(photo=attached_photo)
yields 36%
